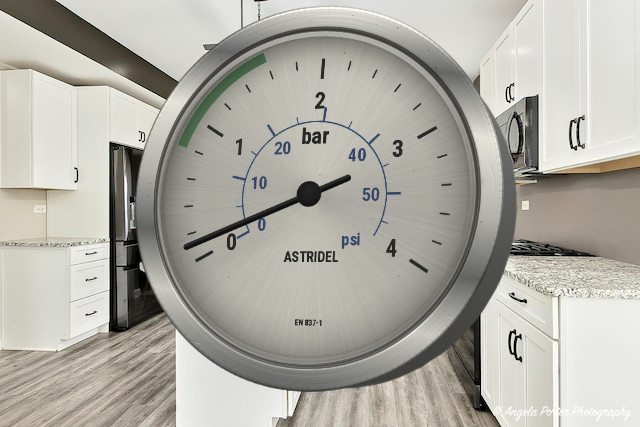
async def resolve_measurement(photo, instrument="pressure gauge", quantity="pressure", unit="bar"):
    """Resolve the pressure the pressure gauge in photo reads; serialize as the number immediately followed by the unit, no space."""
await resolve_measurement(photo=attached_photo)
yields 0.1bar
